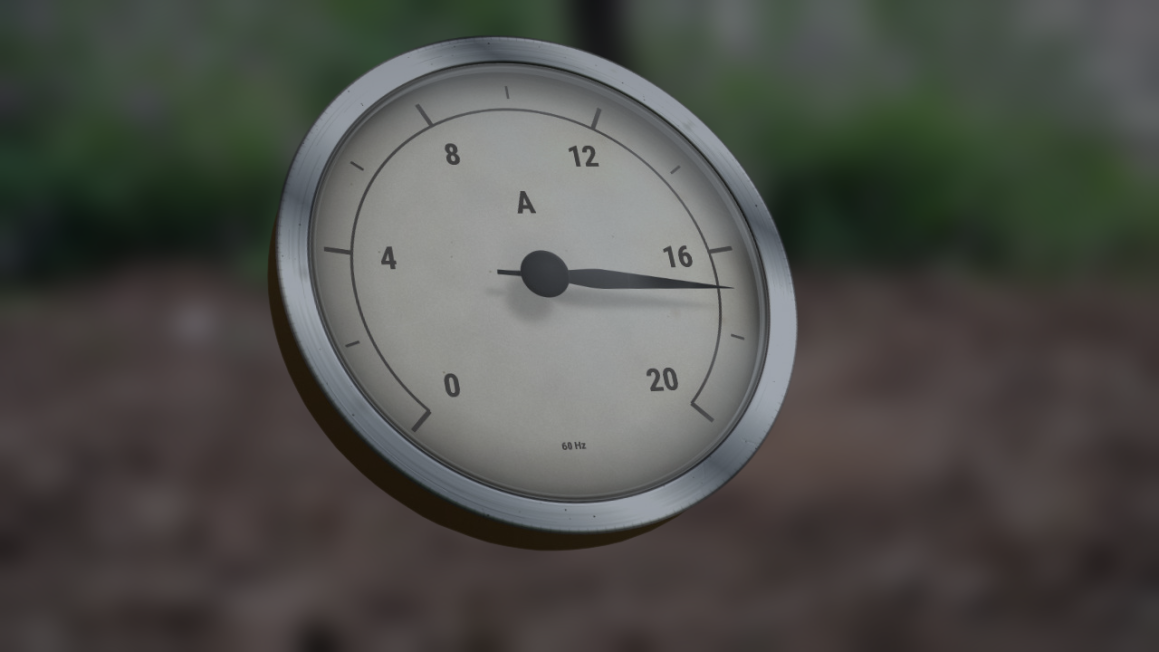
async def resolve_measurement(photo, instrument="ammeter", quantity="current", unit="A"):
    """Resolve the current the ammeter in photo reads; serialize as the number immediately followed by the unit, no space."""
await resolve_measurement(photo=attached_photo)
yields 17A
